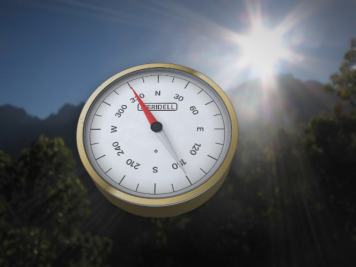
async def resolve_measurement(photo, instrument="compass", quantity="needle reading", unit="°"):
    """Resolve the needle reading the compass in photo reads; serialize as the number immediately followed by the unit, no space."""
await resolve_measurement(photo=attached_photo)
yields 330°
